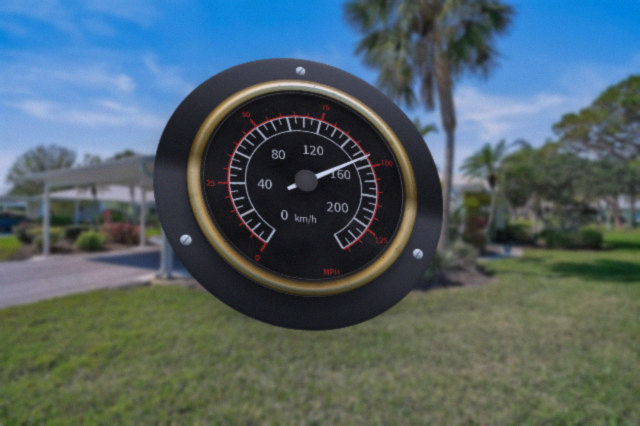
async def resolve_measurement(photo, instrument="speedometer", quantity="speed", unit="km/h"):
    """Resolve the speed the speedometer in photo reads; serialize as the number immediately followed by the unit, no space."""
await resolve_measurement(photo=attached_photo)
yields 155km/h
